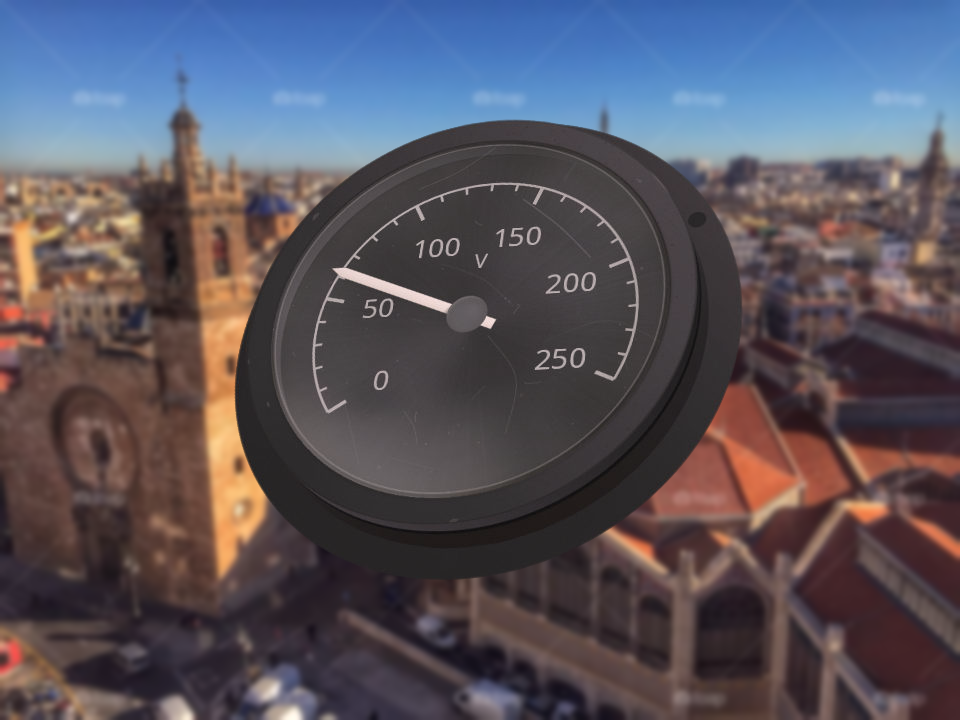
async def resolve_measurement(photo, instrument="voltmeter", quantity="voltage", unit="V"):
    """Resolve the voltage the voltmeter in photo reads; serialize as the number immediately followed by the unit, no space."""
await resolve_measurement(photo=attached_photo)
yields 60V
